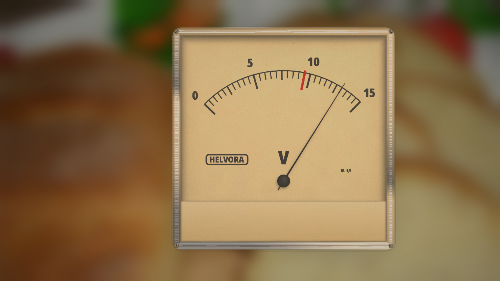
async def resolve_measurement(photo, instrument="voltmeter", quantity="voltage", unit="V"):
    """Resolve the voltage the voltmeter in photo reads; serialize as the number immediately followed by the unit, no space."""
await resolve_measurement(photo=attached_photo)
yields 13V
